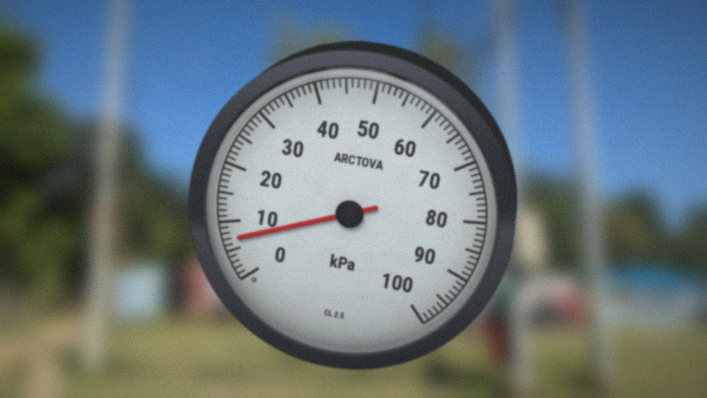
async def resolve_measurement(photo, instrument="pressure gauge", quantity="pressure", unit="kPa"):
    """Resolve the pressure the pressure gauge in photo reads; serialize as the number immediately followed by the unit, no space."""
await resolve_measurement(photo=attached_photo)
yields 7kPa
